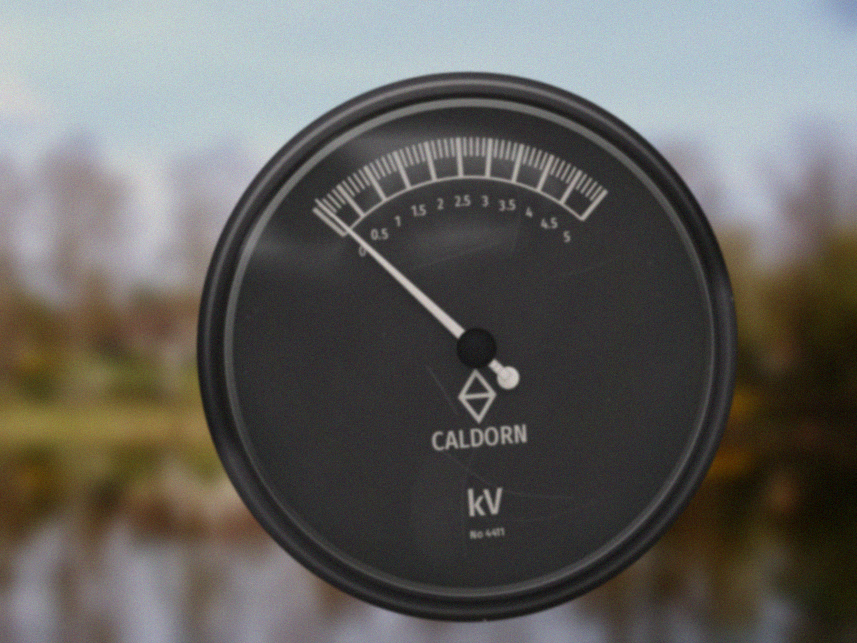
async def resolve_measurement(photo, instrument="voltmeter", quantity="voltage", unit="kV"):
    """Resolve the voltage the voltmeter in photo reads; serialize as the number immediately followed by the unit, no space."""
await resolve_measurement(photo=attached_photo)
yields 0.1kV
